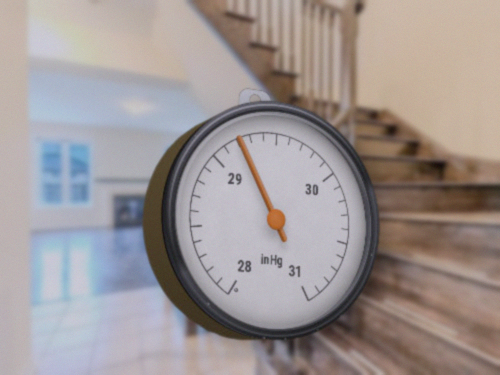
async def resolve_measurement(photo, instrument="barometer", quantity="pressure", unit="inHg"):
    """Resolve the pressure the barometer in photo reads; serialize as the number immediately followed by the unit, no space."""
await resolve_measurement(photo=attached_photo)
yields 29.2inHg
